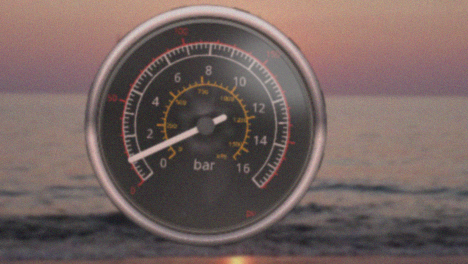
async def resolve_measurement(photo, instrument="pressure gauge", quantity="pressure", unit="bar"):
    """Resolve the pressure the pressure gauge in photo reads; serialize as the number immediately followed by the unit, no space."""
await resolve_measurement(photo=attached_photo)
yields 1bar
